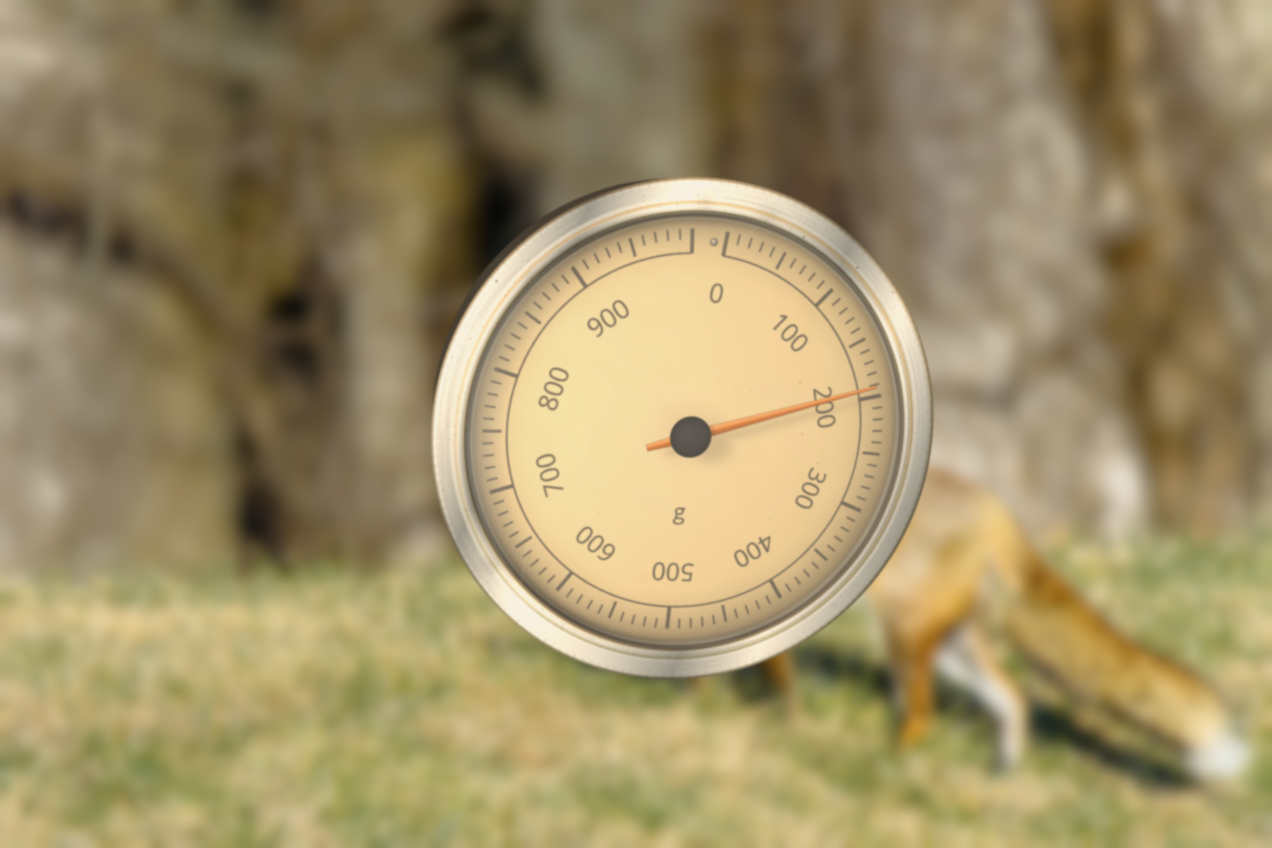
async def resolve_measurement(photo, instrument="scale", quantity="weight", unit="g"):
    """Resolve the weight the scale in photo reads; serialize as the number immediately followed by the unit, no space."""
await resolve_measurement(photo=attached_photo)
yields 190g
